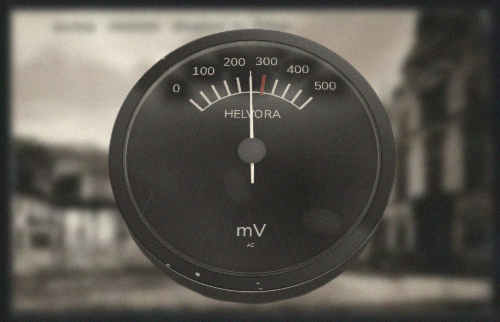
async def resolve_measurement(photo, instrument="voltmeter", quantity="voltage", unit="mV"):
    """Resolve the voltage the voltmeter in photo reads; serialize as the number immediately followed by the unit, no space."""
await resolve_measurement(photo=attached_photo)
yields 250mV
